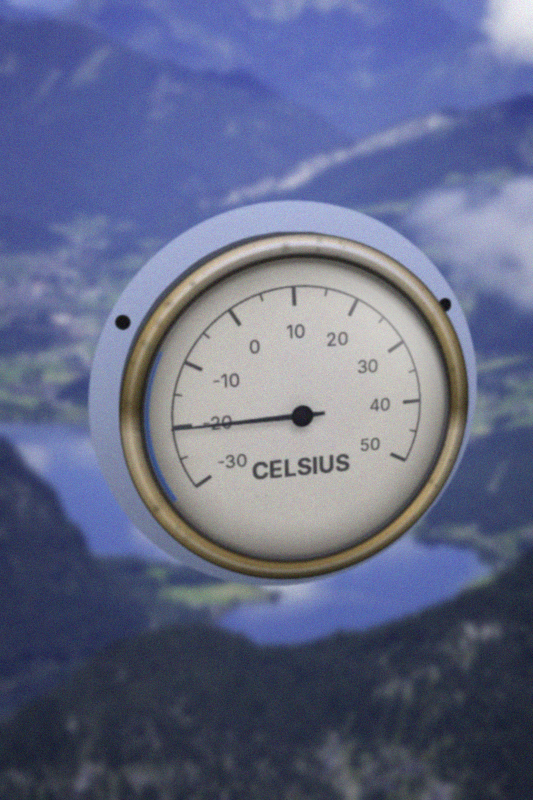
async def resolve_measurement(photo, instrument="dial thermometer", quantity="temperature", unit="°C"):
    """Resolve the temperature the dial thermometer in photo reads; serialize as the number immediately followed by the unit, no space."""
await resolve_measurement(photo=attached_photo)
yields -20°C
